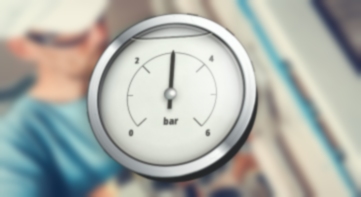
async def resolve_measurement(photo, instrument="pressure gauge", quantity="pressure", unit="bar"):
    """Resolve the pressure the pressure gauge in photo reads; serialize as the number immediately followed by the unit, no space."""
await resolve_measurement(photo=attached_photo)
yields 3bar
